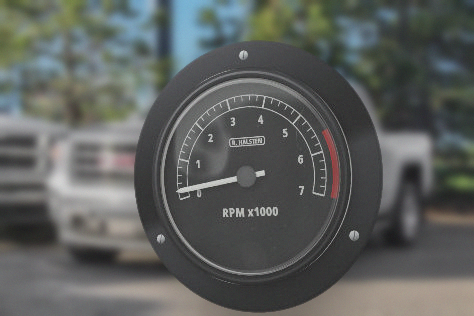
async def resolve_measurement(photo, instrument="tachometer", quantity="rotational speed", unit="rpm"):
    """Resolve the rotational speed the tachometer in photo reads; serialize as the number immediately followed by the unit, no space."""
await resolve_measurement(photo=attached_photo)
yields 200rpm
